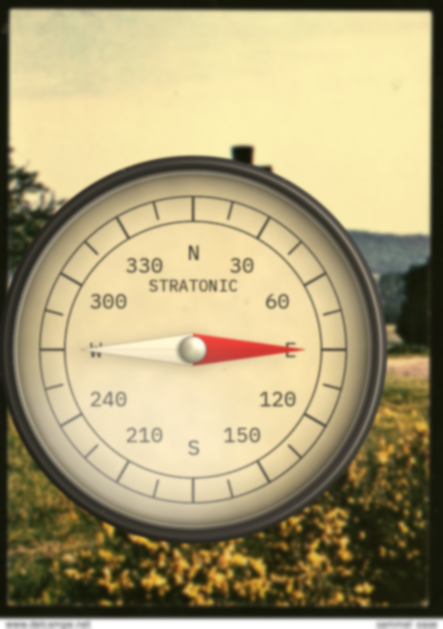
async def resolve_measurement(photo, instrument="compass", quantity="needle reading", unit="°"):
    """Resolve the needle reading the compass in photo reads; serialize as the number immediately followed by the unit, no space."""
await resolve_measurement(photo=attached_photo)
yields 90°
